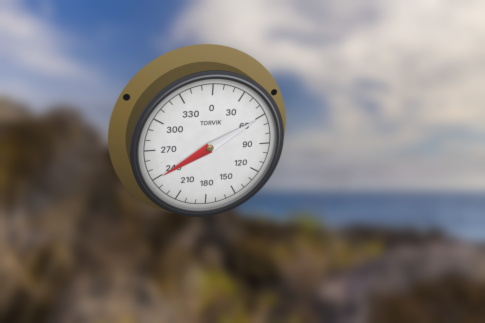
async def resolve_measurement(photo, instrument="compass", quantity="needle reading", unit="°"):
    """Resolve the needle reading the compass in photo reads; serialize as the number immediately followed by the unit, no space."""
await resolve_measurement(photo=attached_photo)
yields 240°
